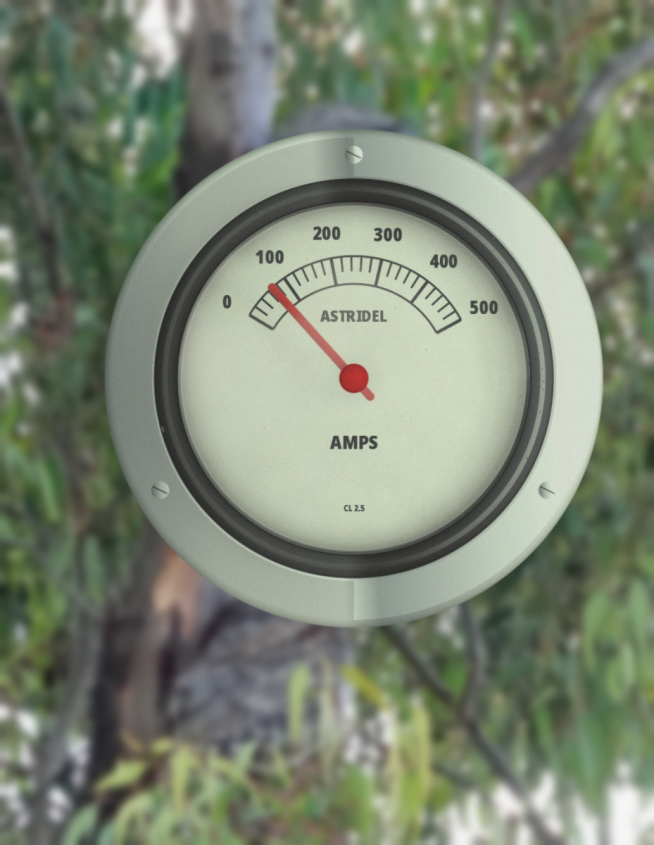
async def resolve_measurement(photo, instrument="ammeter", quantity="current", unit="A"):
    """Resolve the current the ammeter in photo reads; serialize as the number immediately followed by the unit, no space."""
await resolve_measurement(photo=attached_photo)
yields 70A
